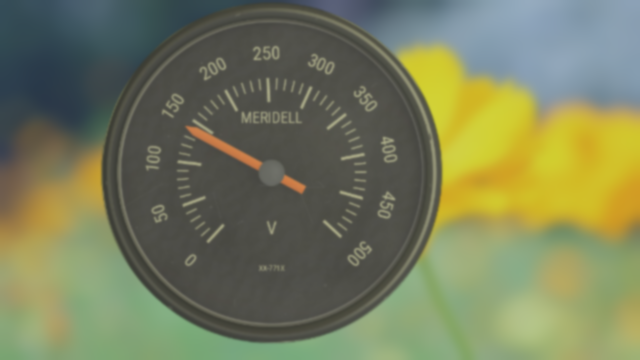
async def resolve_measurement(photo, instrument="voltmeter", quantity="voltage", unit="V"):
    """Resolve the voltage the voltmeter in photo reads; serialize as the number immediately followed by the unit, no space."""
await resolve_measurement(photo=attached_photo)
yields 140V
